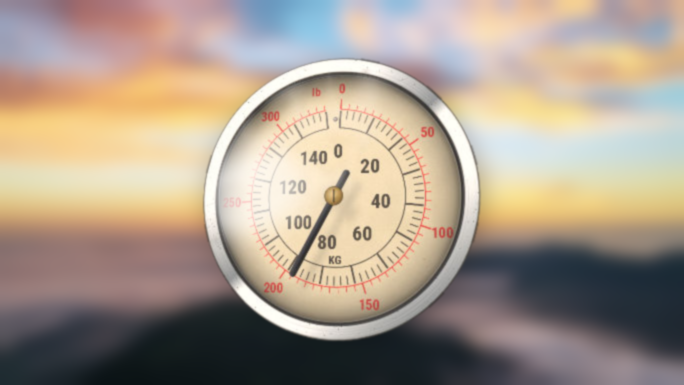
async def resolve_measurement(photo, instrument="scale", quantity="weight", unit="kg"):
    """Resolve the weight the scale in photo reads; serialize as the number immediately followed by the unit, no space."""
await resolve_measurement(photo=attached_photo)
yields 88kg
